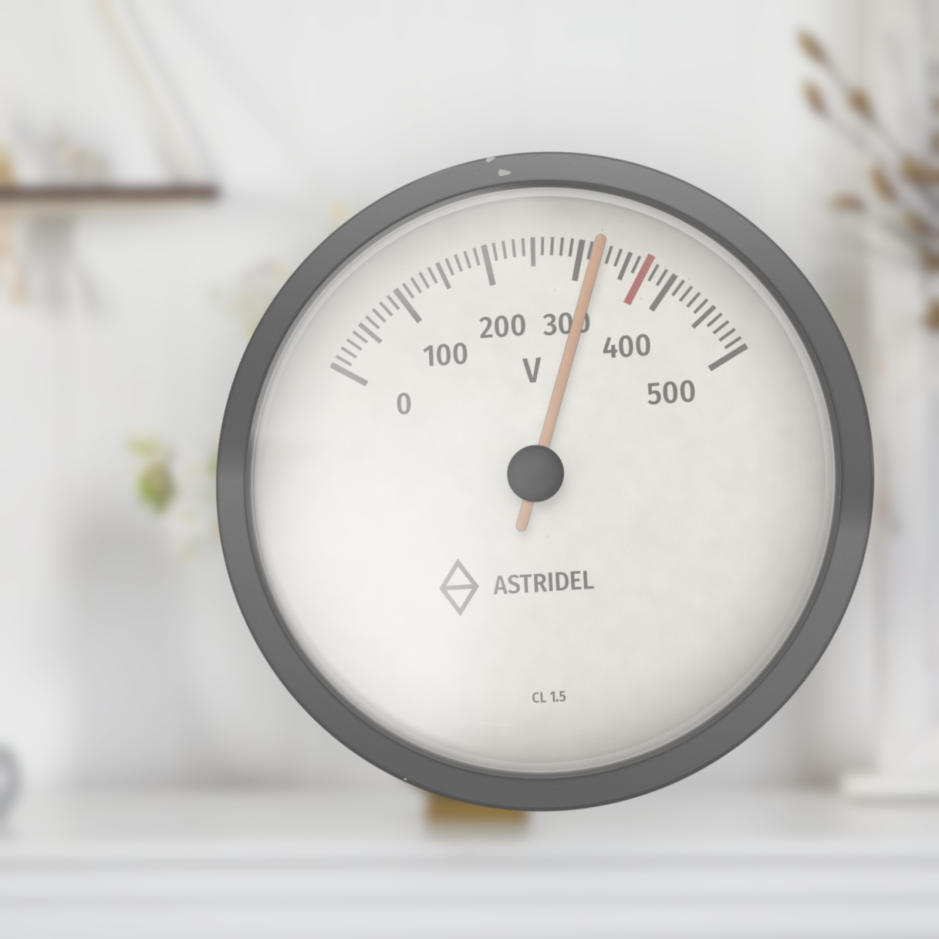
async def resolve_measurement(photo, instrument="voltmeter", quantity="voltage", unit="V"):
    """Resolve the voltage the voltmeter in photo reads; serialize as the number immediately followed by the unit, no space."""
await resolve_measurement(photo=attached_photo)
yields 320V
